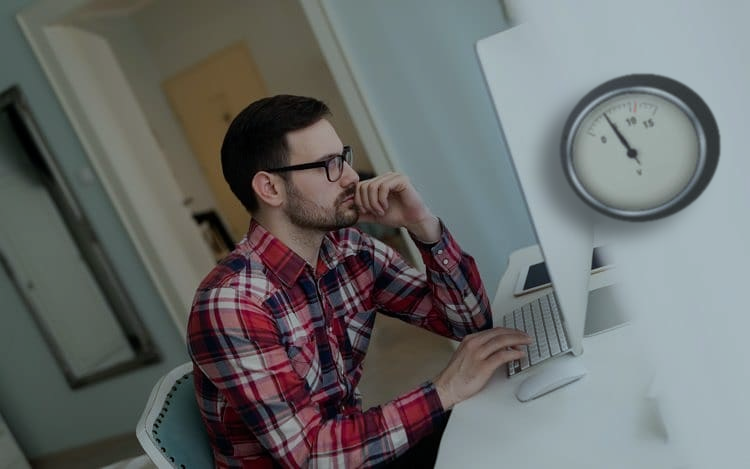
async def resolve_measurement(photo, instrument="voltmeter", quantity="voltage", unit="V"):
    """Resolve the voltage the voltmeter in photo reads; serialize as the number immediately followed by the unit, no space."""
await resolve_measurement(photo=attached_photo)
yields 5V
